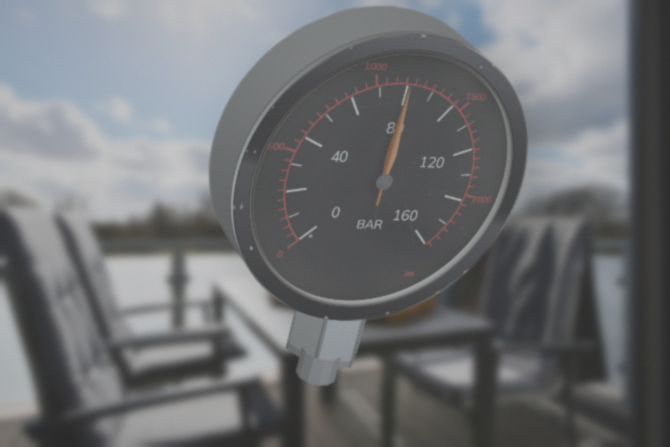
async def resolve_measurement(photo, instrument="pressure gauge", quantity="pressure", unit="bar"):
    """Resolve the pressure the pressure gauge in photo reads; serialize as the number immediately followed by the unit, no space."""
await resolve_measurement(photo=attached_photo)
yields 80bar
